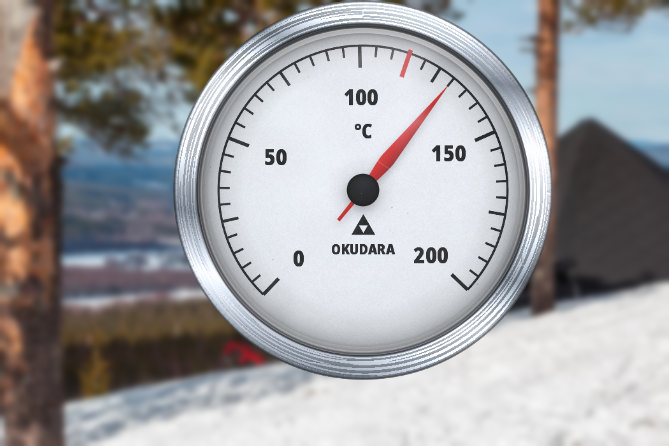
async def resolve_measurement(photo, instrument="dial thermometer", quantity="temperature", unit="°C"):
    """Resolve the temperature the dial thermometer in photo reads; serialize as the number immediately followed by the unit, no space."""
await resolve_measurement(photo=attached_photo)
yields 130°C
